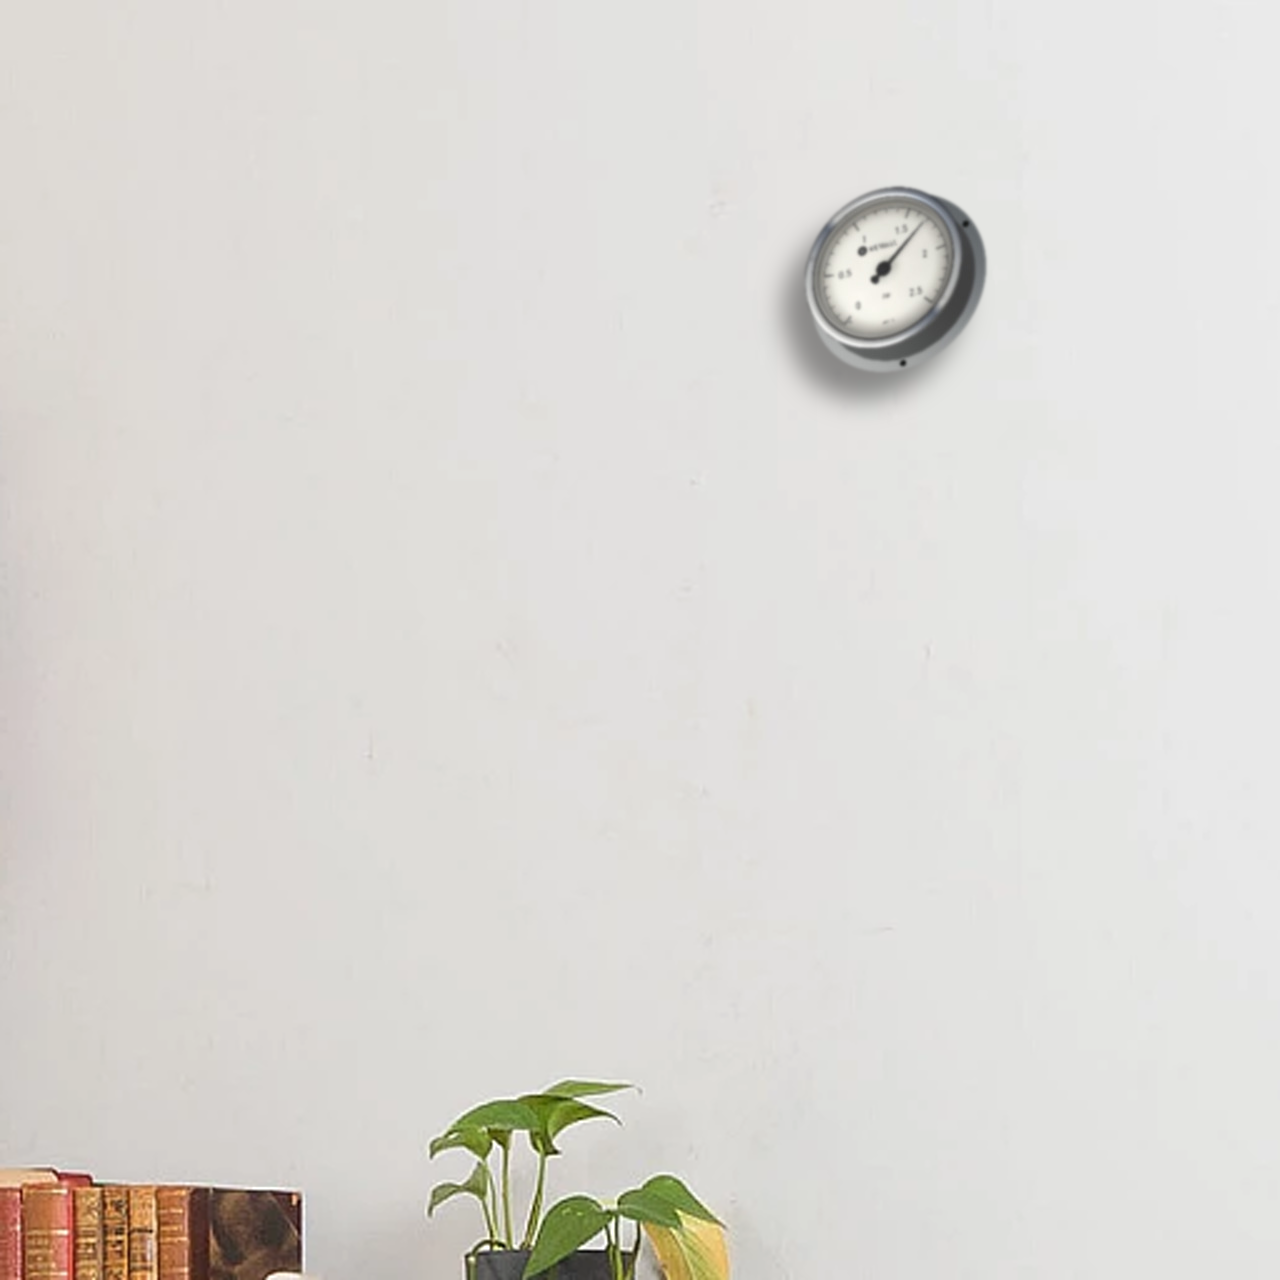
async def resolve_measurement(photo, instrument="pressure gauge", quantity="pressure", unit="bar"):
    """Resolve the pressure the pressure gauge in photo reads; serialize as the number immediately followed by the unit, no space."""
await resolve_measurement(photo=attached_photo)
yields 1.7bar
